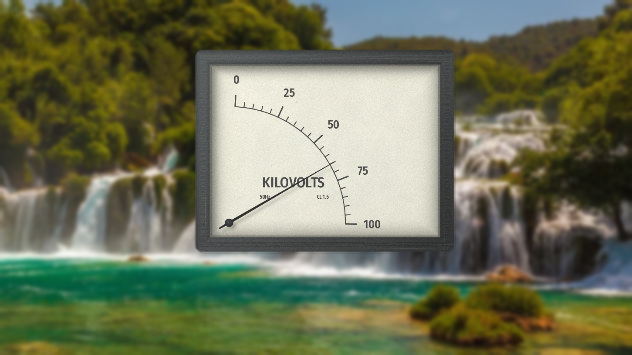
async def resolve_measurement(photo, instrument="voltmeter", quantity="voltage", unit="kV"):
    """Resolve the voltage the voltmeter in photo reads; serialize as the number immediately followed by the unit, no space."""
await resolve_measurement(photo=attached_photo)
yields 65kV
